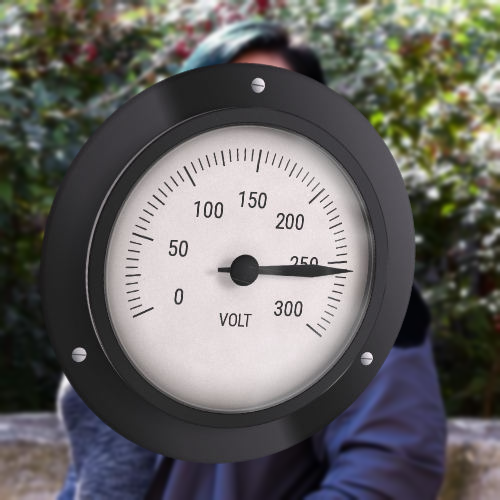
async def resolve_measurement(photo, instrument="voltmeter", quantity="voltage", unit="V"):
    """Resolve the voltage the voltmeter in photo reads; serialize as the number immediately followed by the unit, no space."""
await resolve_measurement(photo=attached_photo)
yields 255V
